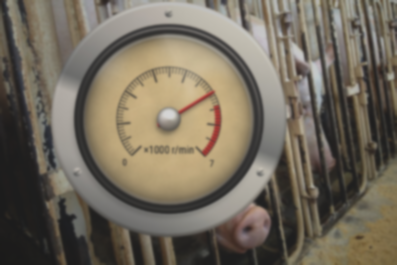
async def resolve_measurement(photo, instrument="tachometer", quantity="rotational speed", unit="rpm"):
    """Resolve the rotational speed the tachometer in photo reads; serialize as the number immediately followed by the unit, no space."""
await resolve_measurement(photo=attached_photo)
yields 5000rpm
